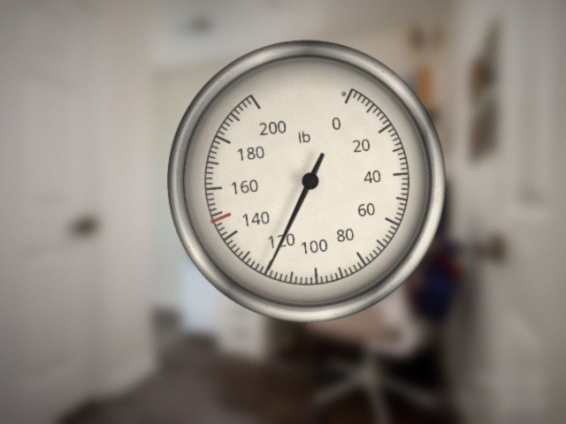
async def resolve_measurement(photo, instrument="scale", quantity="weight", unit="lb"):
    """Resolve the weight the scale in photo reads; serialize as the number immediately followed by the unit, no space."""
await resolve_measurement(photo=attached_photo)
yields 120lb
